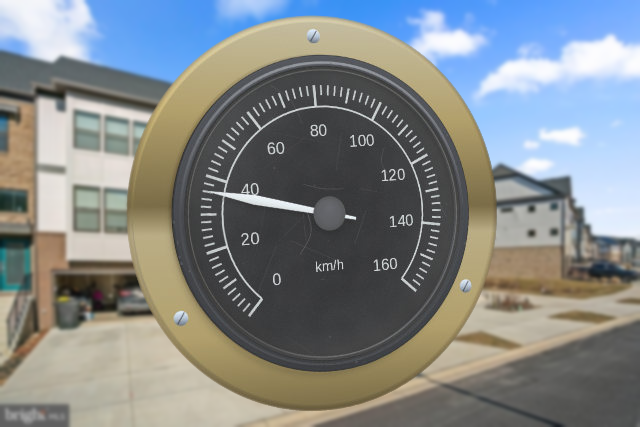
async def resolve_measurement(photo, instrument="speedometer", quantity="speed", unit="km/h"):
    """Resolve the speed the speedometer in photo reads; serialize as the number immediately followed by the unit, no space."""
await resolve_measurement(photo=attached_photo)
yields 36km/h
